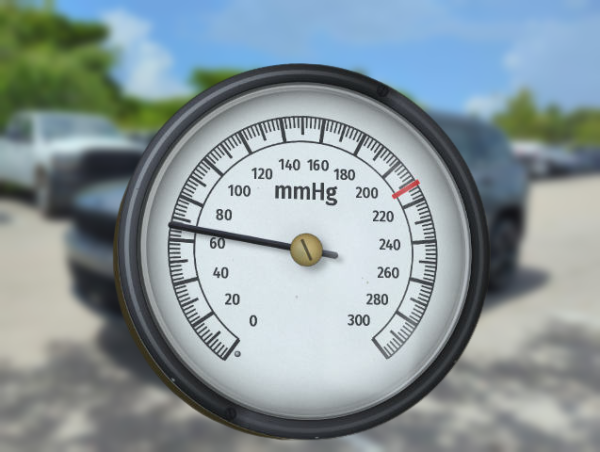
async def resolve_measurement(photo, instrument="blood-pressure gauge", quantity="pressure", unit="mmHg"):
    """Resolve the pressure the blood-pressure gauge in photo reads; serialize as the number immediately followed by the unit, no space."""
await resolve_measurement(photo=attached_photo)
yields 66mmHg
